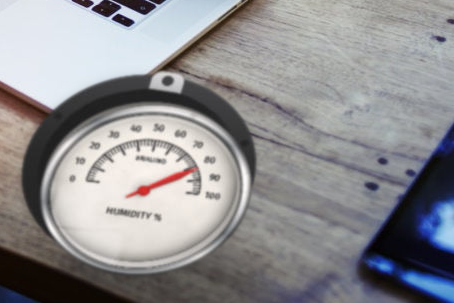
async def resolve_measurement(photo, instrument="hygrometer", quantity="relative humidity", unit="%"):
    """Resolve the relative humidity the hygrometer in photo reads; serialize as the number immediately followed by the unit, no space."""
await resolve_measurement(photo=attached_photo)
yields 80%
